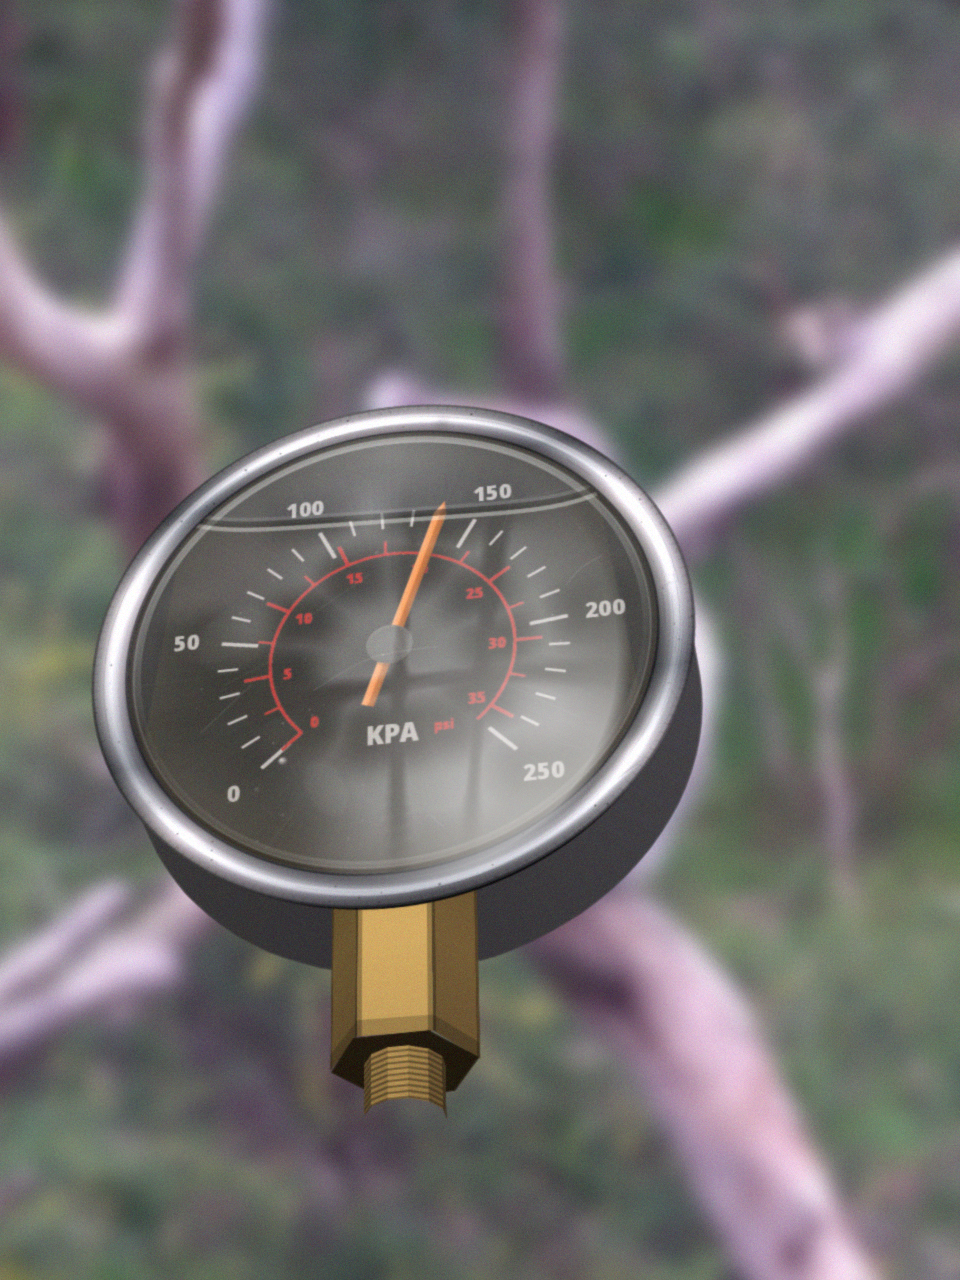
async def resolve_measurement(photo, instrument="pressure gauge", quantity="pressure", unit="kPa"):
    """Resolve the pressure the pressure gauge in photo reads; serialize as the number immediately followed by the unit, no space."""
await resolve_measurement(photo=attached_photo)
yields 140kPa
